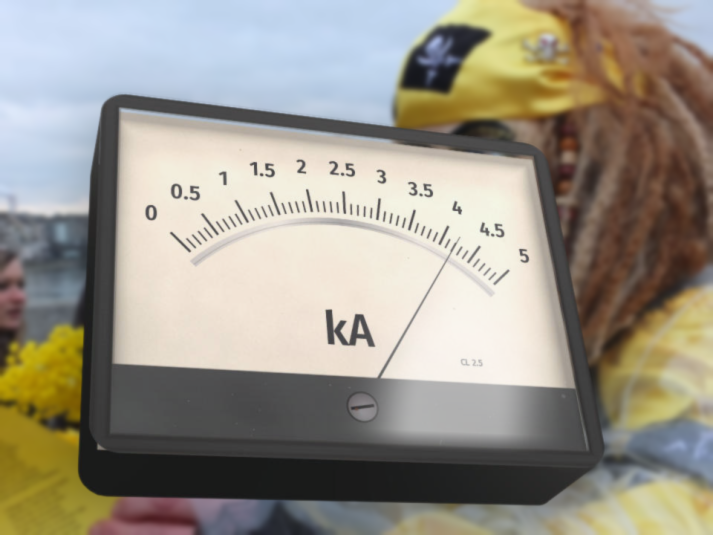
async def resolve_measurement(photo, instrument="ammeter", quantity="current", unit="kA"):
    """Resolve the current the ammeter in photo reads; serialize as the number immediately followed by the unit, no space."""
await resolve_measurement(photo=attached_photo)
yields 4.2kA
